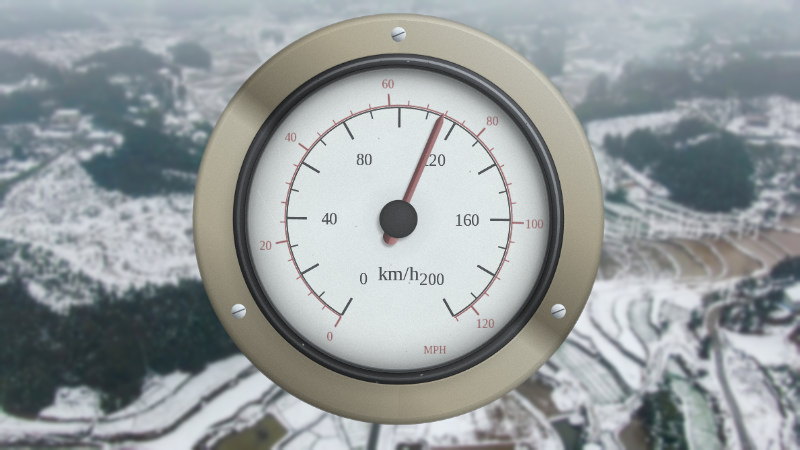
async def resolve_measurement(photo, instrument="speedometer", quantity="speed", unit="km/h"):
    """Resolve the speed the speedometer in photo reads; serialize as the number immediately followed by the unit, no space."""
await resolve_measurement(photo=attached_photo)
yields 115km/h
